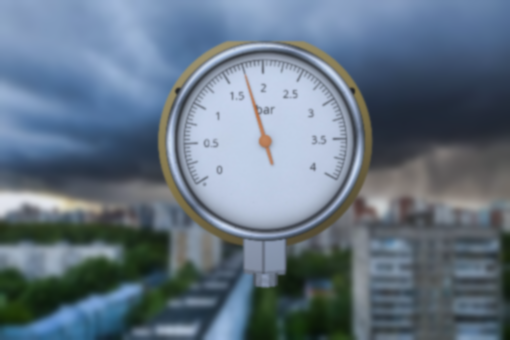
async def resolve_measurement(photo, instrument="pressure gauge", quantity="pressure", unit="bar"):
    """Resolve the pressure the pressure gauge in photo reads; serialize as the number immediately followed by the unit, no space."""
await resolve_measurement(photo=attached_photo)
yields 1.75bar
